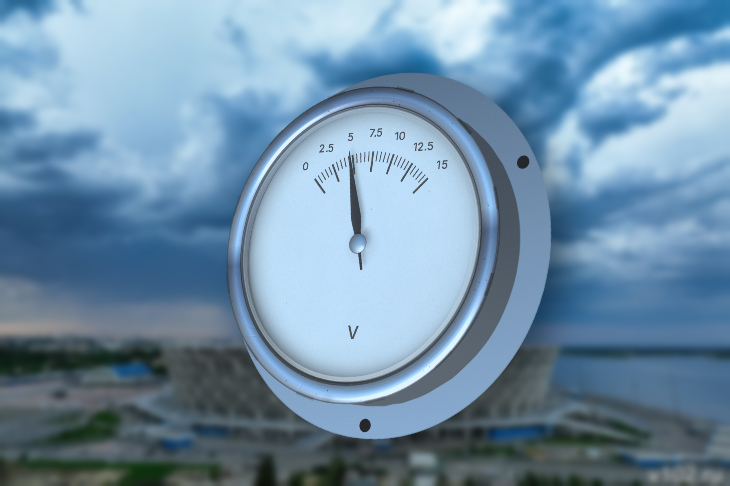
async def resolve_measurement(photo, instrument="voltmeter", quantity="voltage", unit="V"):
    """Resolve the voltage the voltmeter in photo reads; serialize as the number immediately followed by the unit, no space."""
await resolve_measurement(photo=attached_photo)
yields 5V
